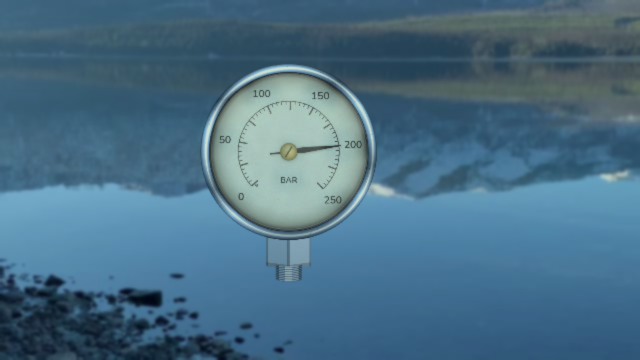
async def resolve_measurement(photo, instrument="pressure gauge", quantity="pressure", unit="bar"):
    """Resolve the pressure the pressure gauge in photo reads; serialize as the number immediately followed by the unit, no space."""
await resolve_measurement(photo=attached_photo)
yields 200bar
